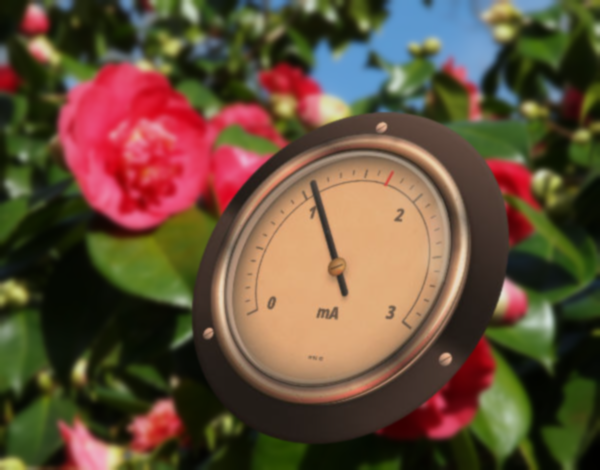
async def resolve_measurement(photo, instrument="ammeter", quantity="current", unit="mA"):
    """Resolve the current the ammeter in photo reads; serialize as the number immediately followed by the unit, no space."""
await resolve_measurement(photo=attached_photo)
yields 1.1mA
